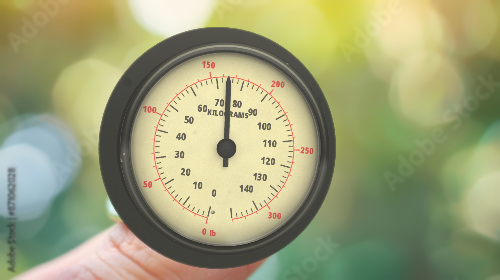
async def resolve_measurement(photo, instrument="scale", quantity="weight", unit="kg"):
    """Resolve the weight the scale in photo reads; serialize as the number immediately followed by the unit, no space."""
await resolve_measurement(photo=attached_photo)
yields 74kg
